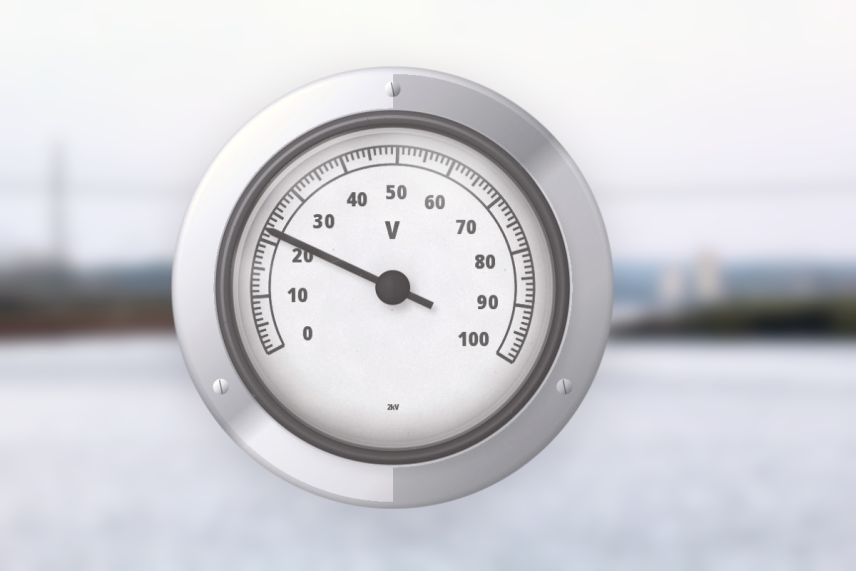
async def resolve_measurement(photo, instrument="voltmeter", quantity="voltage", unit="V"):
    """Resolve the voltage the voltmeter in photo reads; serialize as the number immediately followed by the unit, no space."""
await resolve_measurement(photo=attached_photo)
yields 22V
